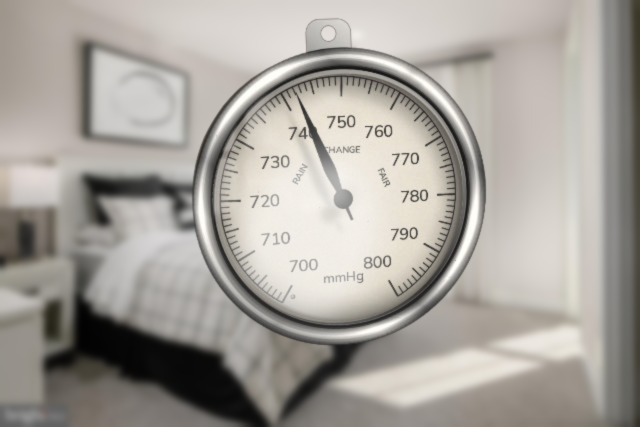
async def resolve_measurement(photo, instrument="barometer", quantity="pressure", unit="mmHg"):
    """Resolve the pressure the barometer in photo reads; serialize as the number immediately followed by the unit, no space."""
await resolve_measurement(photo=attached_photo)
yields 742mmHg
